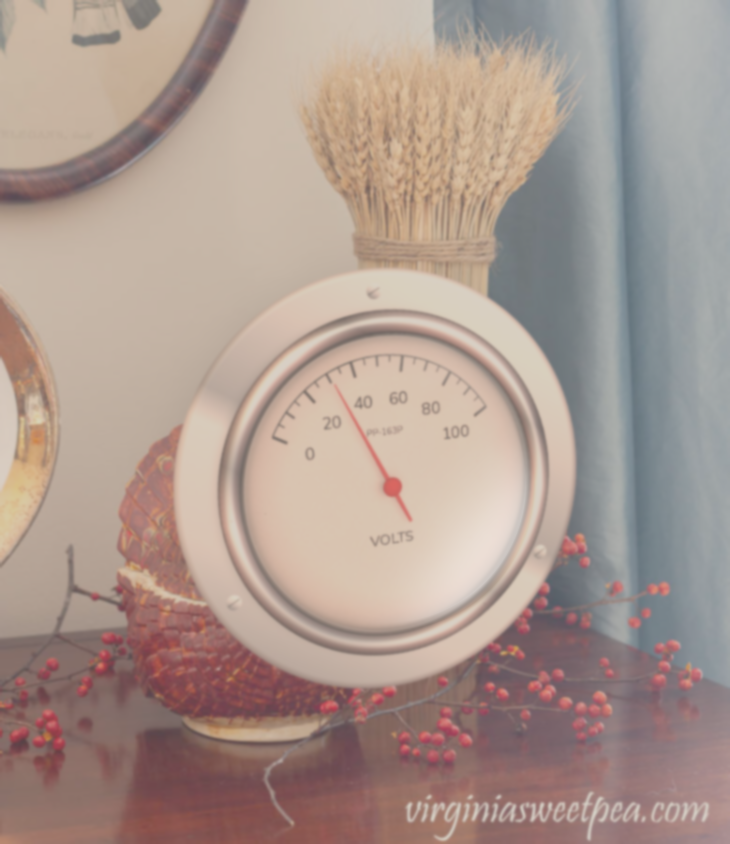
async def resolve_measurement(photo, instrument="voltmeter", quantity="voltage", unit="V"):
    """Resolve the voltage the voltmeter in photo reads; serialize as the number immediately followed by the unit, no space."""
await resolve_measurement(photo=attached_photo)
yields 30V
